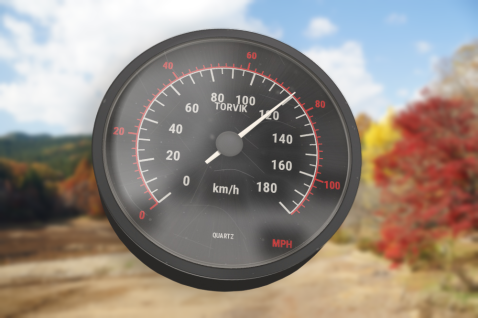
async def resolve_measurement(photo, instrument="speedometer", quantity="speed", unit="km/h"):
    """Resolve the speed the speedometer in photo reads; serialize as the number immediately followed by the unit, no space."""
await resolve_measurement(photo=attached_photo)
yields 120km/h
